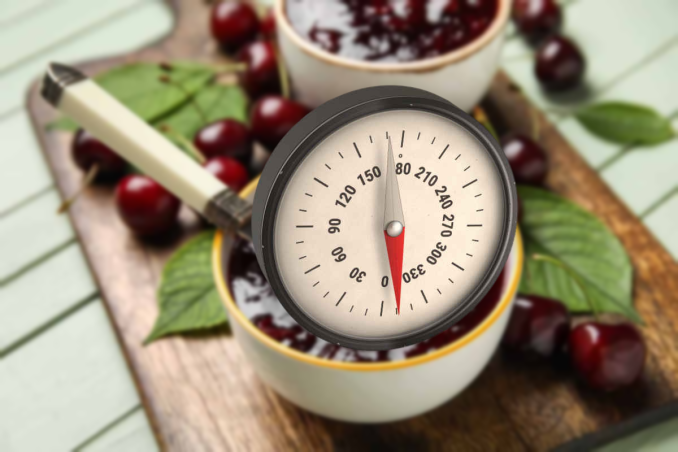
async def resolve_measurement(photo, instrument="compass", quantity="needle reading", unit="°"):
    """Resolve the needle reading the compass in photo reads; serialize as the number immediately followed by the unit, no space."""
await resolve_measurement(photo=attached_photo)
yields 350°
